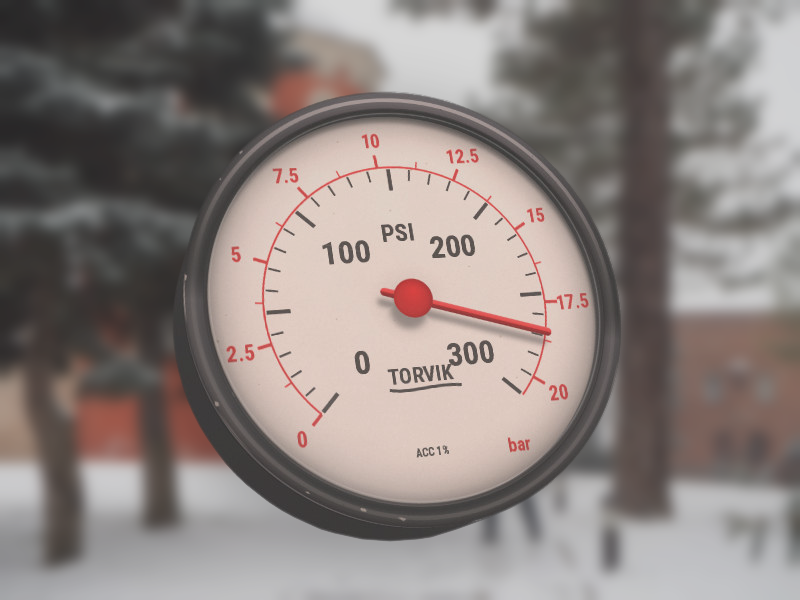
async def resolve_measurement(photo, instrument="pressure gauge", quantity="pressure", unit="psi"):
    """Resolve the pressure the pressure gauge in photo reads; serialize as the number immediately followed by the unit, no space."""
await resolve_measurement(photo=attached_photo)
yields 270psi
